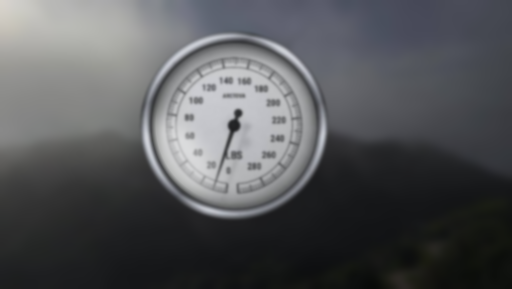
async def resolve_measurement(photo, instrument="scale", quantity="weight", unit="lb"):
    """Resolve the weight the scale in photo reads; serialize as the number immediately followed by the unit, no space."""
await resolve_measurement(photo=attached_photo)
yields 10lb
